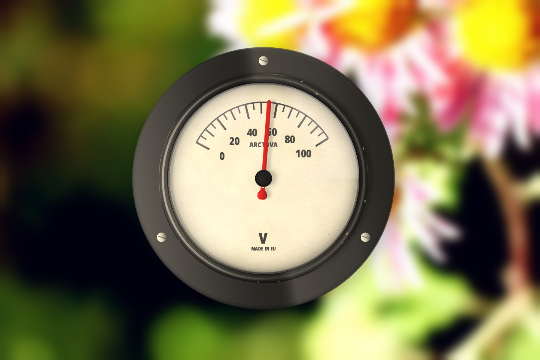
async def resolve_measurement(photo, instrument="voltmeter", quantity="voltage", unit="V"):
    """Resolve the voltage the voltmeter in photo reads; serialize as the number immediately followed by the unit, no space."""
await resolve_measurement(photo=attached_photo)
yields 55V
